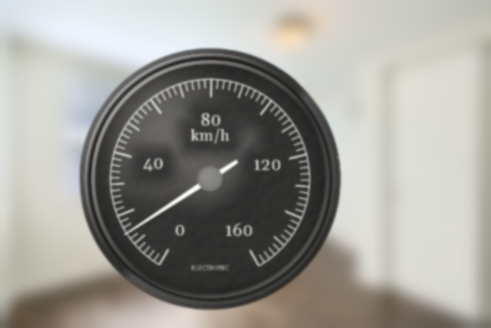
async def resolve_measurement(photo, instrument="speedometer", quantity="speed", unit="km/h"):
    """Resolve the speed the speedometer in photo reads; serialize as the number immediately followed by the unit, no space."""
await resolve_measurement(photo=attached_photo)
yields 14km/h
